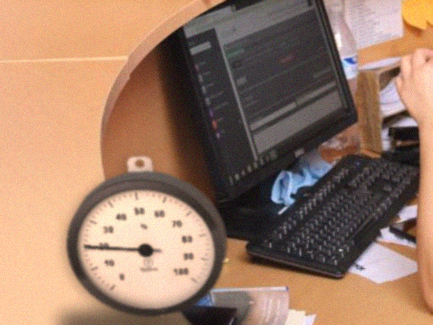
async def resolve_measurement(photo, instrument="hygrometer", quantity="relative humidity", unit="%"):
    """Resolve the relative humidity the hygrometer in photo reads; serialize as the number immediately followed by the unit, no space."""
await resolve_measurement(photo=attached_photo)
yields 20%
